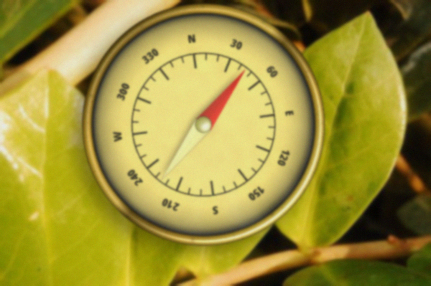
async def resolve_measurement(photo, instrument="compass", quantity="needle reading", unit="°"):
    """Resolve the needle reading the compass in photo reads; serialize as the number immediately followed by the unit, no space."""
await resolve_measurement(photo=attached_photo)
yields 45°
